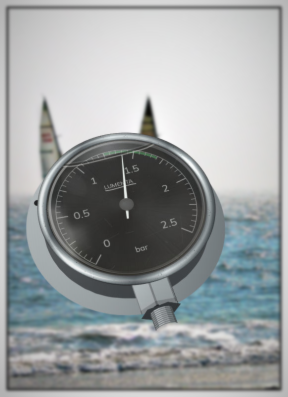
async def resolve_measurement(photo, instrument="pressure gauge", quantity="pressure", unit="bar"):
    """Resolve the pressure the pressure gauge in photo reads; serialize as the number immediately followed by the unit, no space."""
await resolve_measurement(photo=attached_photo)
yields 1.4bar
